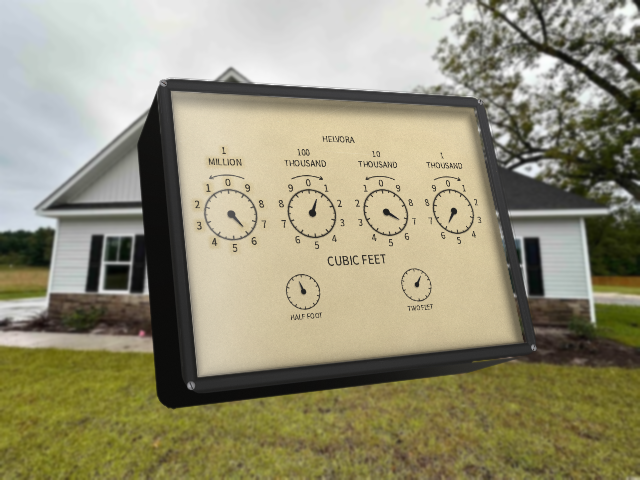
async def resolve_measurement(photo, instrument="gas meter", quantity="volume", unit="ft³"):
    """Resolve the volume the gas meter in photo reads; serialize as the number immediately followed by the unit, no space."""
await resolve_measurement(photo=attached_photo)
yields 606600ft³
